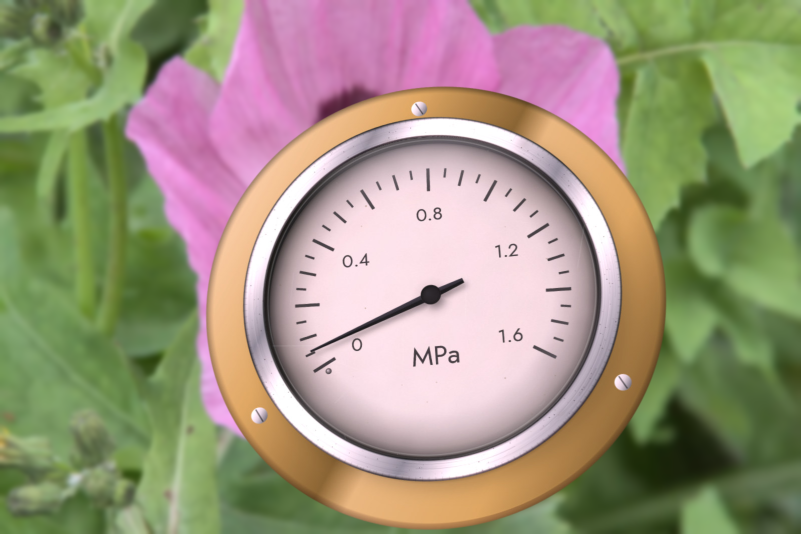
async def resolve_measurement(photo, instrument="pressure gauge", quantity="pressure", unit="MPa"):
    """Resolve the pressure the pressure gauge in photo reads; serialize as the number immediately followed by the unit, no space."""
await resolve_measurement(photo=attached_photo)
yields 0.05MPa
